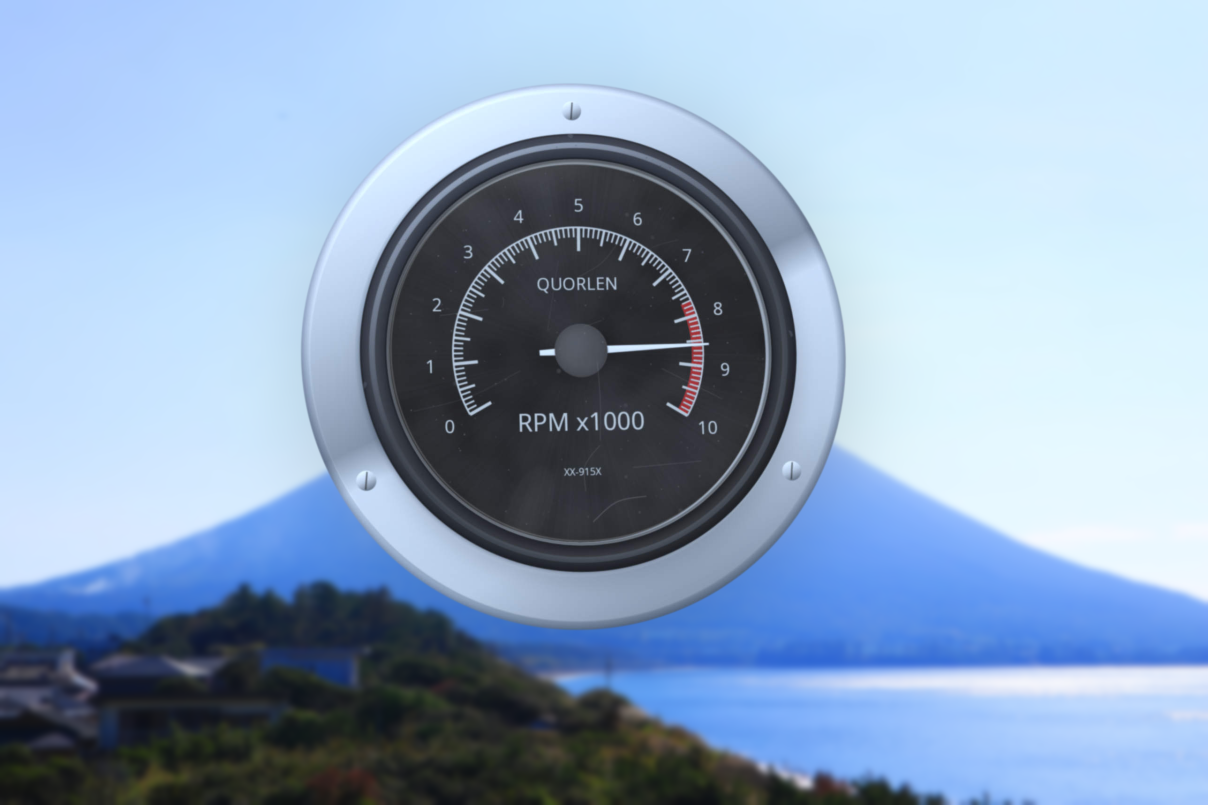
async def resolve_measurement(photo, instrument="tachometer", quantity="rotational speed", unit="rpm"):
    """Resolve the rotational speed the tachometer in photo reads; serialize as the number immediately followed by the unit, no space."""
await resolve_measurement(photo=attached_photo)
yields 8600rpm
